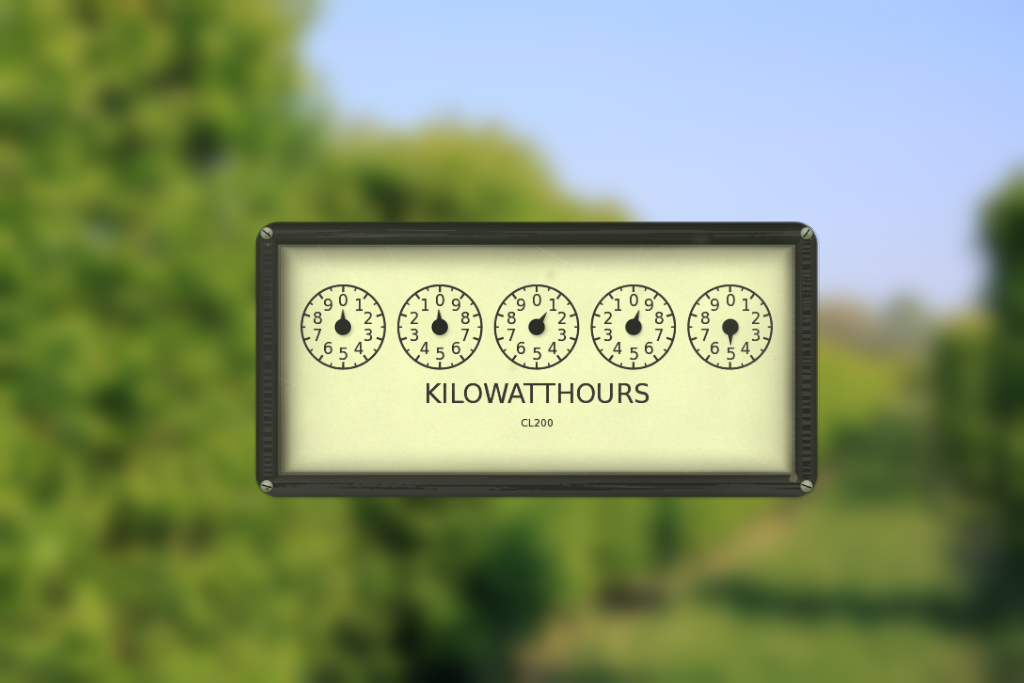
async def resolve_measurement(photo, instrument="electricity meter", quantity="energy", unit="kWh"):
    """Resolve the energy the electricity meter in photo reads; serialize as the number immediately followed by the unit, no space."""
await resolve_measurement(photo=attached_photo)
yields 95kWh
